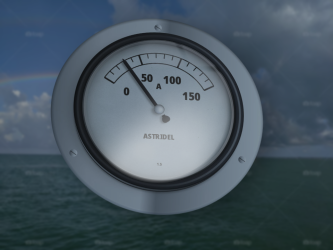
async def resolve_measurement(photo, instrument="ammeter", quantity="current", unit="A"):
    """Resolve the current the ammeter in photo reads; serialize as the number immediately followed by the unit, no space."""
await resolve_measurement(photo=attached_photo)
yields 30A
